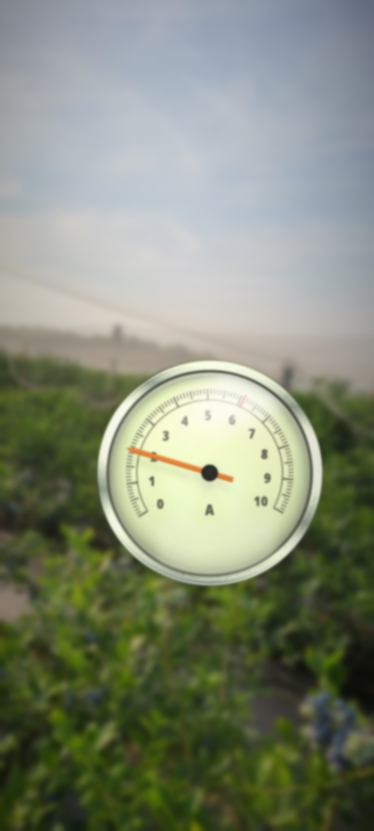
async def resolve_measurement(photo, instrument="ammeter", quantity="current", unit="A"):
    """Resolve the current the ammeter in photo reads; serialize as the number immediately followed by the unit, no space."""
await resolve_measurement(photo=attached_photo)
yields 2A
